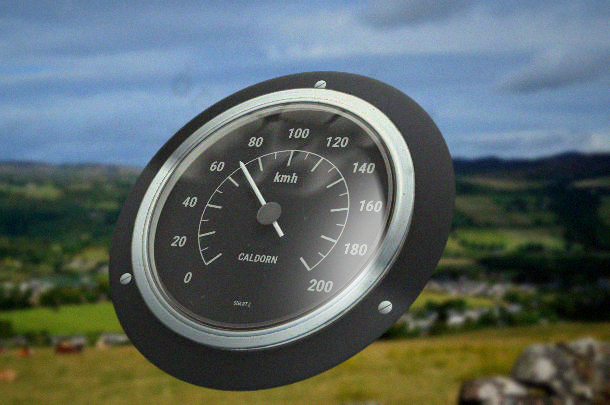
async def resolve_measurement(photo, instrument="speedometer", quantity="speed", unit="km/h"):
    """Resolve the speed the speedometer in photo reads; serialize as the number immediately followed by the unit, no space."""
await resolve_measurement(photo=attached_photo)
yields 70km/h
